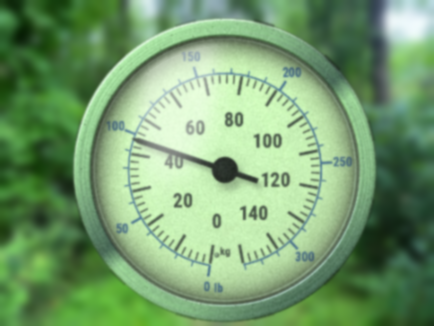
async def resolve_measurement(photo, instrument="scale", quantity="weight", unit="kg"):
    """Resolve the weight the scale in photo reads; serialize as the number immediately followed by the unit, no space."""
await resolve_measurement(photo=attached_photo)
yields 44kg
